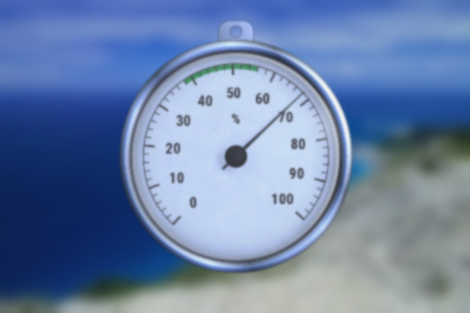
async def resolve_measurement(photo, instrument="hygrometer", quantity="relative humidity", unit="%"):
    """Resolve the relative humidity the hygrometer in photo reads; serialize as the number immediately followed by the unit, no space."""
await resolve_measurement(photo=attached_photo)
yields 68%
